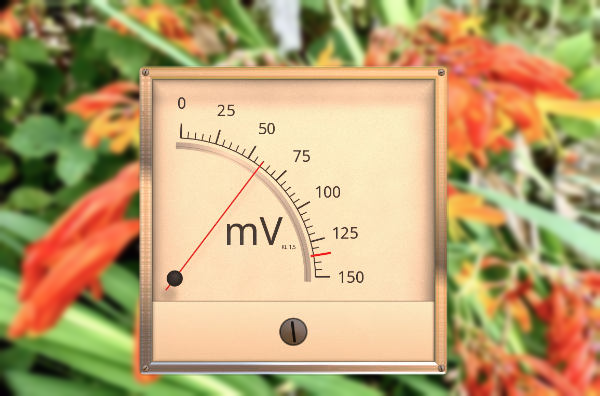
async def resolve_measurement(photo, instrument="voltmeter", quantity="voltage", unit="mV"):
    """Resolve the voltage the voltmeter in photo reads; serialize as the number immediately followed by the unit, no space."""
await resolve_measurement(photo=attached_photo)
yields 60mV
